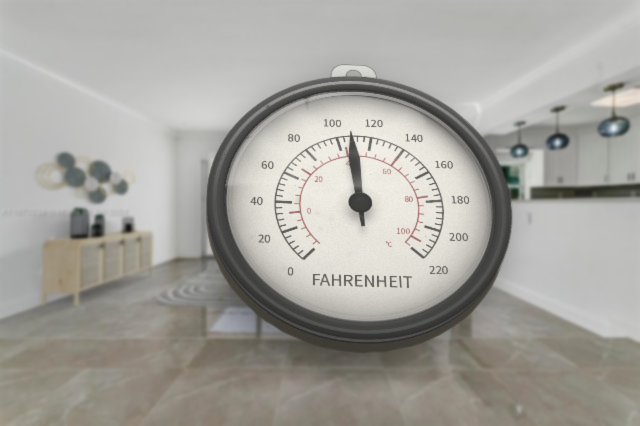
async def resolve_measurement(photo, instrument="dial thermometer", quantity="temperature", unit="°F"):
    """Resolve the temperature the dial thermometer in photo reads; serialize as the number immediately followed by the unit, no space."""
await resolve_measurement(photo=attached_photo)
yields 108°F
